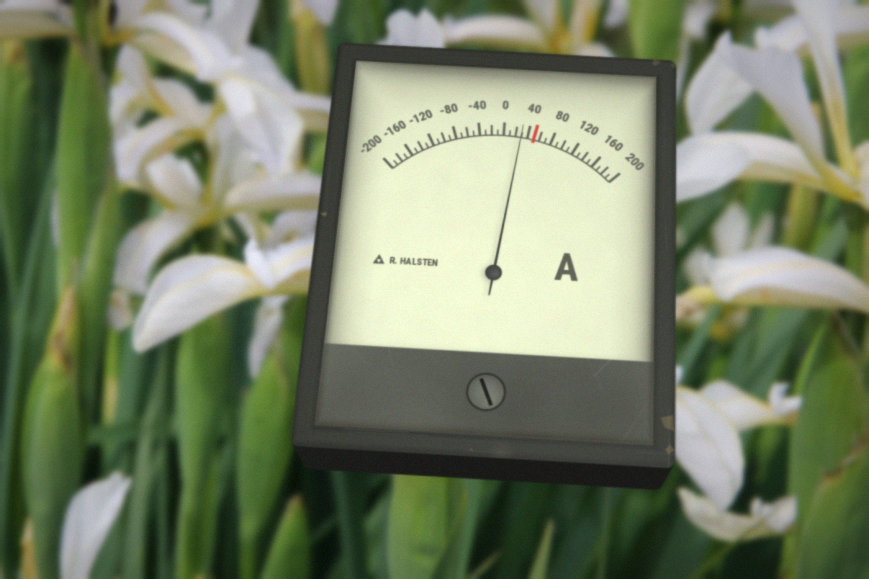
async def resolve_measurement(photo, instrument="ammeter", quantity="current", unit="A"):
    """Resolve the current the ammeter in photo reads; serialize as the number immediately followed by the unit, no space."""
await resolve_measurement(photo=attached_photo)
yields 30A
